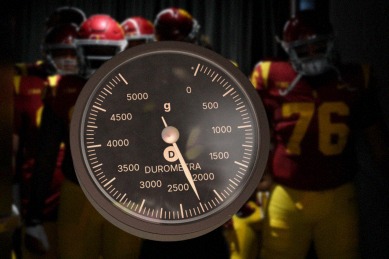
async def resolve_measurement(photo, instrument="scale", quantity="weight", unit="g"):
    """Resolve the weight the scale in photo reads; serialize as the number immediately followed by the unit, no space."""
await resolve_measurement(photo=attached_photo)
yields 2250g
